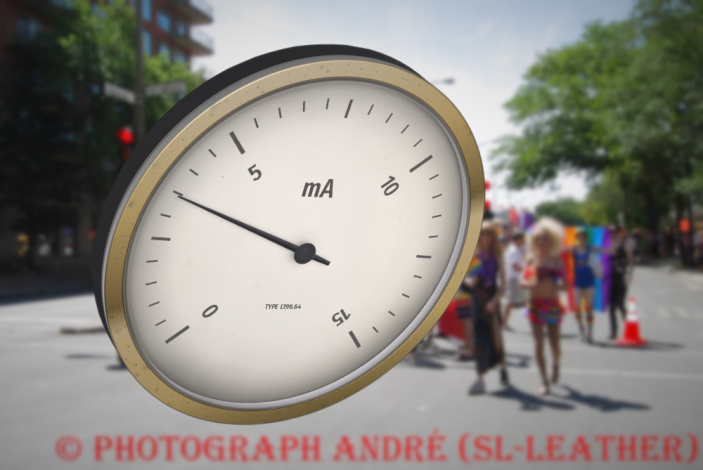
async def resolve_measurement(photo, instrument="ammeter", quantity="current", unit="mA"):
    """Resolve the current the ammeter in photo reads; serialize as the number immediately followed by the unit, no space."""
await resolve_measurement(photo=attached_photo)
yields 3.5mA
